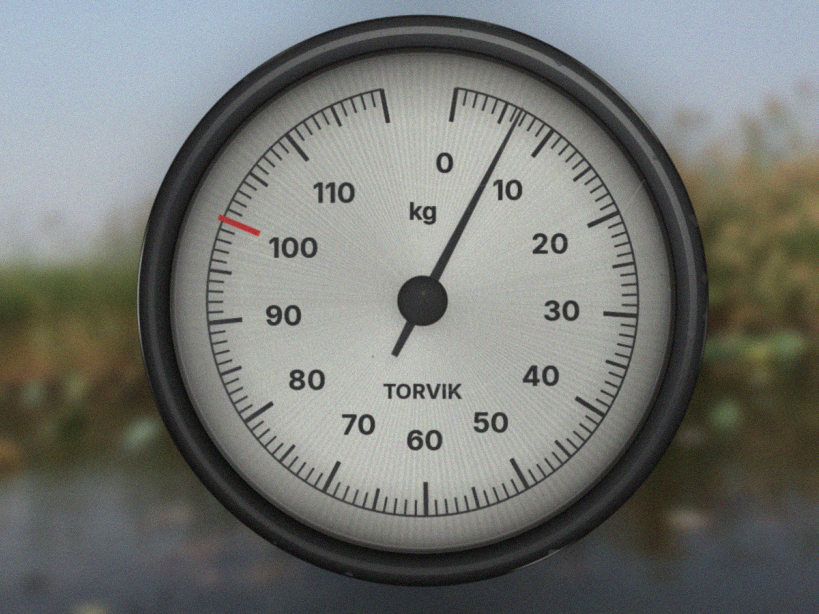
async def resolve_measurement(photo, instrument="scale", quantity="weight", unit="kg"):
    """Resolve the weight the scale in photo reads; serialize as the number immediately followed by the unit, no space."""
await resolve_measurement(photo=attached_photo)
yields 6.5kg
